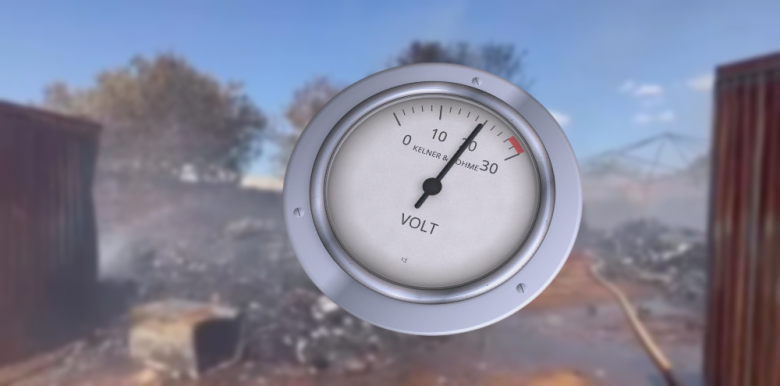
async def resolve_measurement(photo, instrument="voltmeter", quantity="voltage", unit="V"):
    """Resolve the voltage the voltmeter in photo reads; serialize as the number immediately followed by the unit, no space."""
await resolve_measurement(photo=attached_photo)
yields 20V
